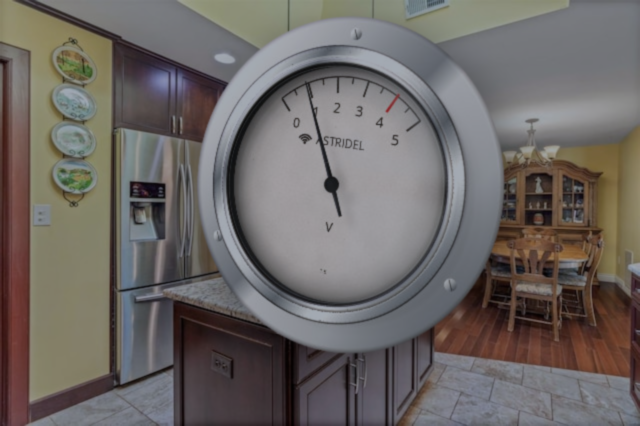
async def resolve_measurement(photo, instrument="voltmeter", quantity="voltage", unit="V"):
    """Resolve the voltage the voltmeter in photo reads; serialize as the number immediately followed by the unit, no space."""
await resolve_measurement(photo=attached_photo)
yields 1V
